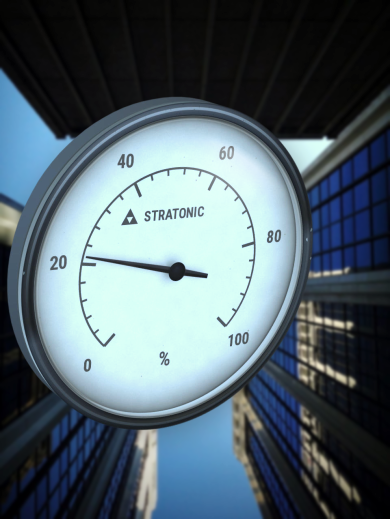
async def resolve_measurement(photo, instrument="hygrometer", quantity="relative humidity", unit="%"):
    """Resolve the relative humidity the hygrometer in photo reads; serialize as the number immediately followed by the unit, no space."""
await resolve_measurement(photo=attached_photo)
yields 22%
